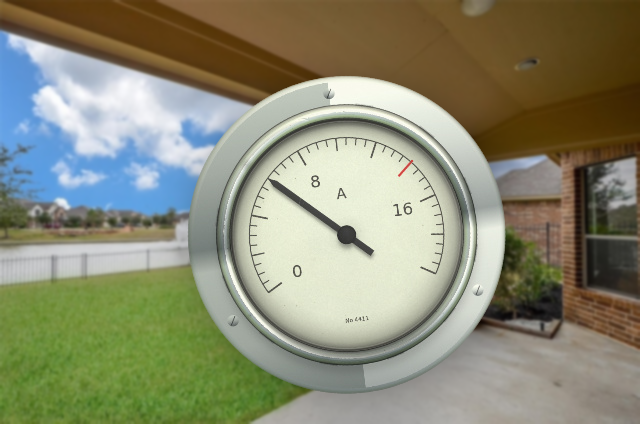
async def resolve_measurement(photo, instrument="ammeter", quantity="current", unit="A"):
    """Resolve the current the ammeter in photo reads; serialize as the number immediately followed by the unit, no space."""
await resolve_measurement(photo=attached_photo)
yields 6A
